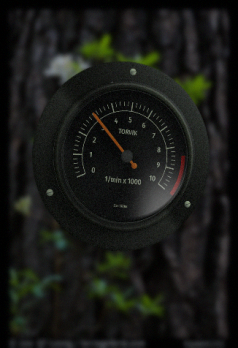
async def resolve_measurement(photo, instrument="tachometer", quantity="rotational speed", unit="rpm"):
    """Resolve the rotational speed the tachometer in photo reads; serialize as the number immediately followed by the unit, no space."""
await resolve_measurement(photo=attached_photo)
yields 3000rpm
